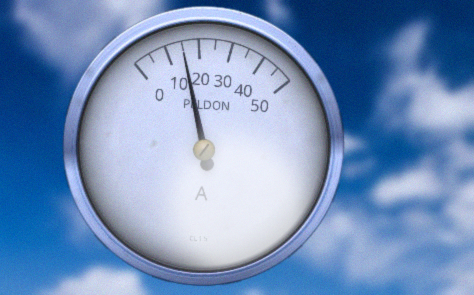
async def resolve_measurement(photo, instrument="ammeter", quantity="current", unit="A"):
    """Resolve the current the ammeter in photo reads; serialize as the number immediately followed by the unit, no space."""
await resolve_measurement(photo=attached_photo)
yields 15A
